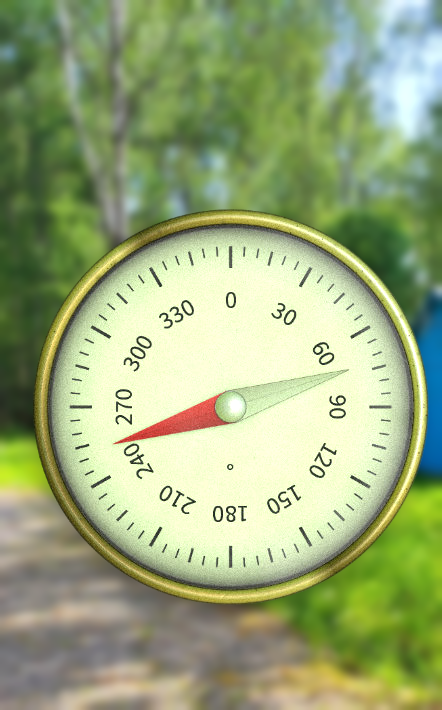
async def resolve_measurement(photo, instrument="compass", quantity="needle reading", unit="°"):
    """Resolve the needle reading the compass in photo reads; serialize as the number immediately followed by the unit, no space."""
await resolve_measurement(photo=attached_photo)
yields 252.5°
